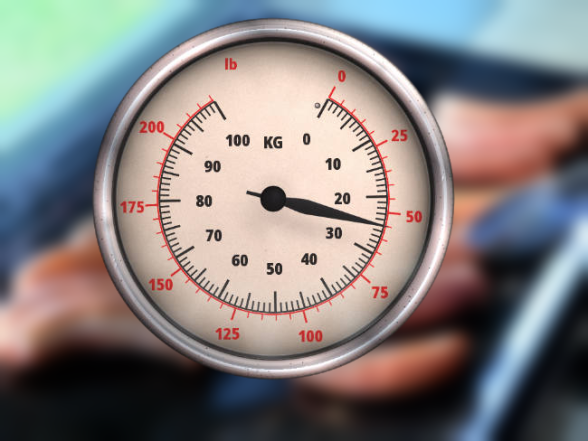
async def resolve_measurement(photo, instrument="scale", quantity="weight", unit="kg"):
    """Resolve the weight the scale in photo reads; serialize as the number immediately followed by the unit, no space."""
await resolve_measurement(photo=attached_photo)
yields 25kg
